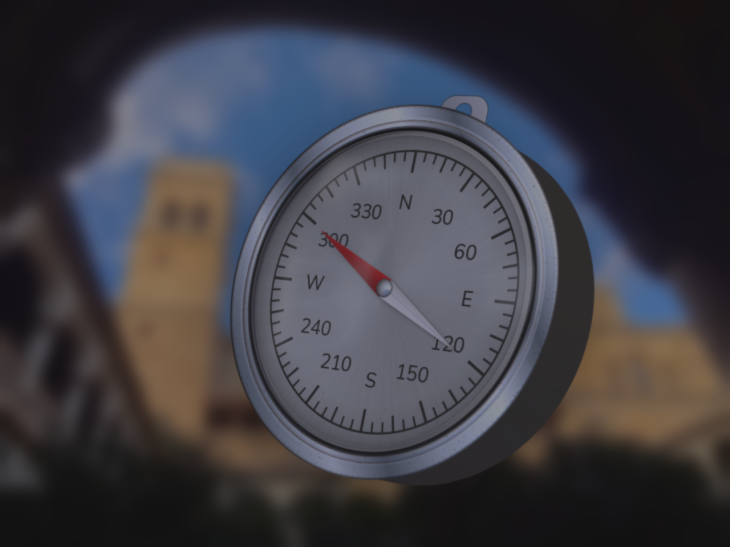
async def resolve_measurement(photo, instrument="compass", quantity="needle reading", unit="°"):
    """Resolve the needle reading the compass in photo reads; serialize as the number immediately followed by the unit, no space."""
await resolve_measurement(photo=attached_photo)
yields 300°
